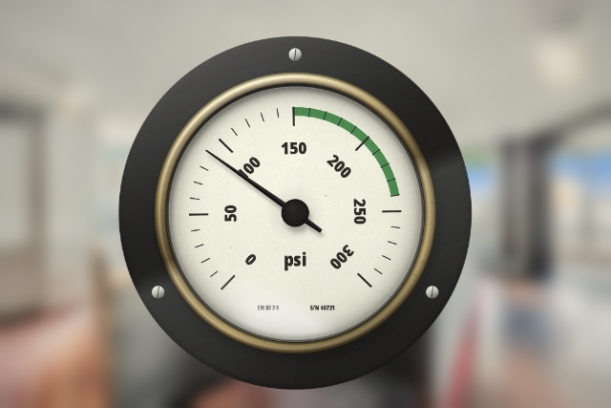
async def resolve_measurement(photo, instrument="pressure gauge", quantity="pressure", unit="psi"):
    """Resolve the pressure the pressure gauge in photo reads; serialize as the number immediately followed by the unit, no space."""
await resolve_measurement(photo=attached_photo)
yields 90psi
